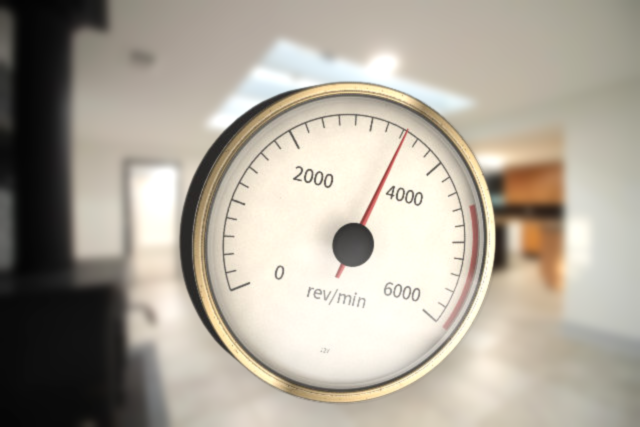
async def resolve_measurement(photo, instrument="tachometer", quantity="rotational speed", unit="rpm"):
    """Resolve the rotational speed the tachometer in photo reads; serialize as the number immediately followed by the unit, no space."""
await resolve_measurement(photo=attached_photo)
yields 3400rpm
